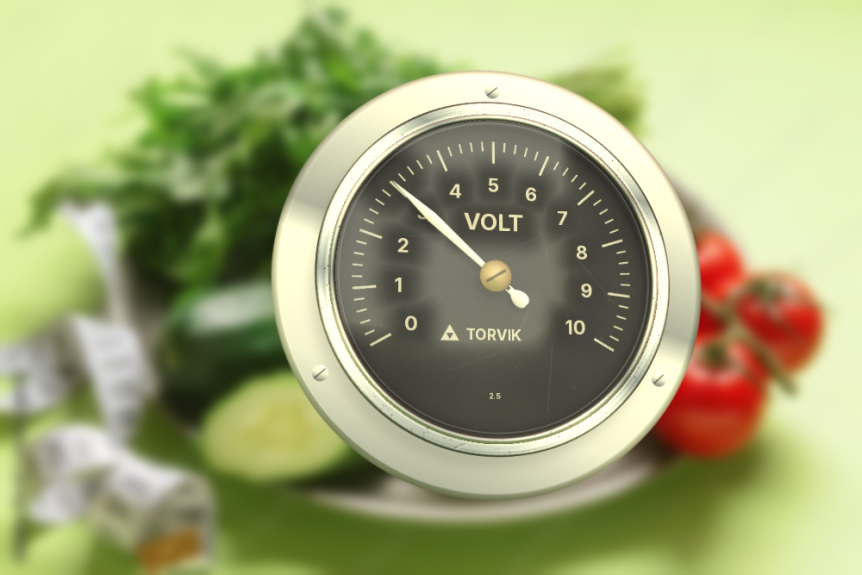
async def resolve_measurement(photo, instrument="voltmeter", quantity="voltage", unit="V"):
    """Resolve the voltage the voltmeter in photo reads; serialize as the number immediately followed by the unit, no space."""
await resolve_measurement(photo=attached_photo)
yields 3V
